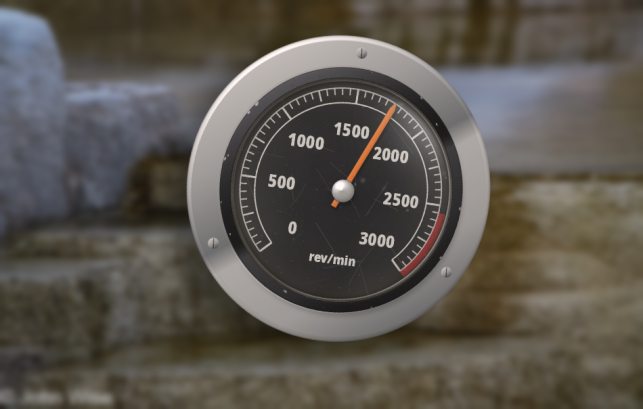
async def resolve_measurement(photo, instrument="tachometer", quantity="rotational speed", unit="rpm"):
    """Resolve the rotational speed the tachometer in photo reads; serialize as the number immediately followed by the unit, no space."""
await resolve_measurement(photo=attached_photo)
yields 1750rpm
